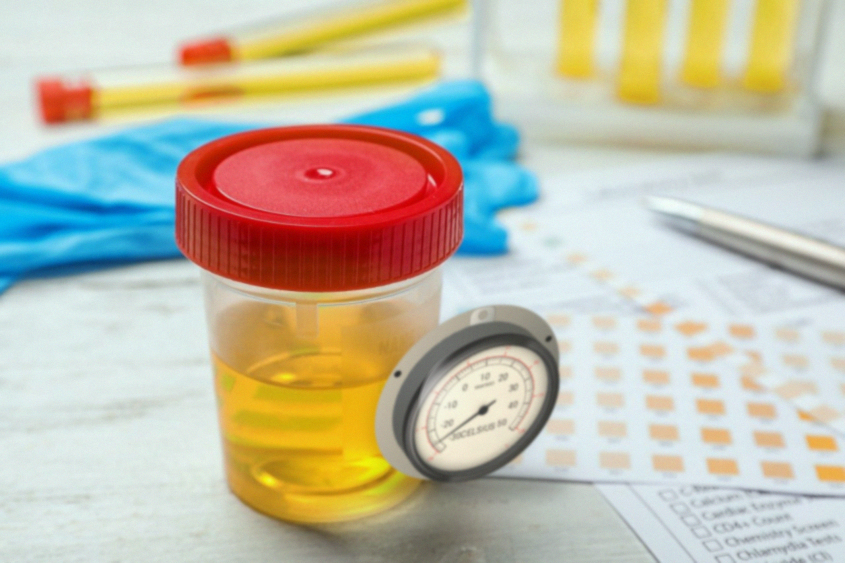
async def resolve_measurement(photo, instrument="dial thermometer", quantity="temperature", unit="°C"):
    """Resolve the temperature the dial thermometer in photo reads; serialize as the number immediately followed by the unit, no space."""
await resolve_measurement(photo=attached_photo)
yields -25°C
